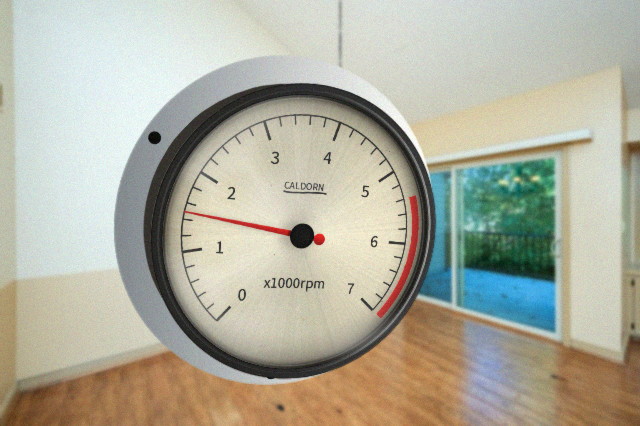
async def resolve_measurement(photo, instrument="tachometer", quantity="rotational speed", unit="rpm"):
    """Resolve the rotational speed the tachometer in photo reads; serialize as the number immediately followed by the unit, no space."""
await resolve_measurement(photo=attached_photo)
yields 1500rpm
